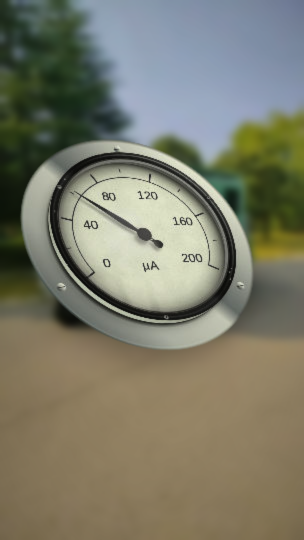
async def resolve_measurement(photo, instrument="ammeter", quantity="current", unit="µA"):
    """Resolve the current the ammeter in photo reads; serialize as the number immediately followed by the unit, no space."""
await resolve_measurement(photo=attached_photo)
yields 60µA
